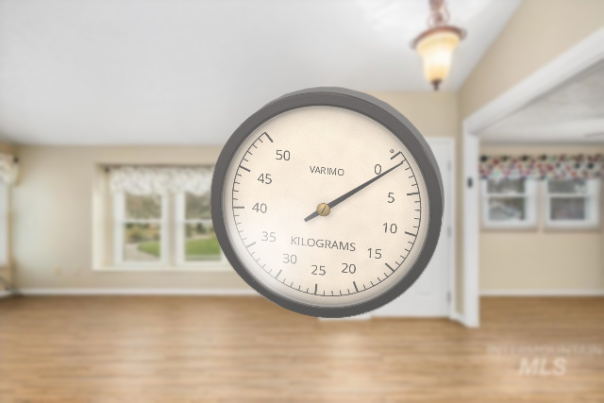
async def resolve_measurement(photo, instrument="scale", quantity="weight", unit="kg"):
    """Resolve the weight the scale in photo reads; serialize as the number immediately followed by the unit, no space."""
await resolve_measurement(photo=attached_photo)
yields 1kg
